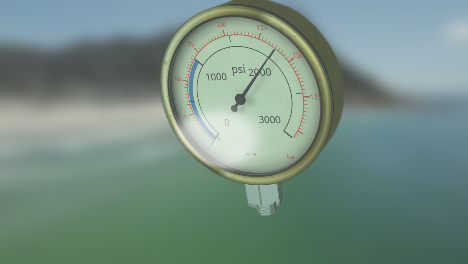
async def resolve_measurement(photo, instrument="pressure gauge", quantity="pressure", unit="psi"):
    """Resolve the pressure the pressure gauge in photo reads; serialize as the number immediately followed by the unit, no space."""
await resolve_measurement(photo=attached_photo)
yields 2000psi
